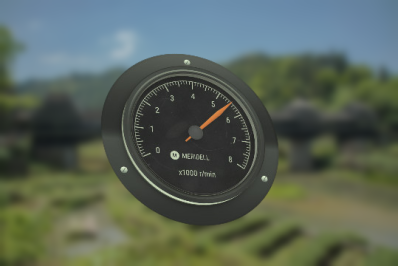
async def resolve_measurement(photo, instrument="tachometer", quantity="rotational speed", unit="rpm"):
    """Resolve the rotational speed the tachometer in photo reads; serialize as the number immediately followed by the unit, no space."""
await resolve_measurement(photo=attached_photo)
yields 5500rpm
